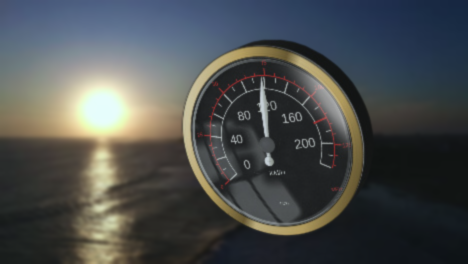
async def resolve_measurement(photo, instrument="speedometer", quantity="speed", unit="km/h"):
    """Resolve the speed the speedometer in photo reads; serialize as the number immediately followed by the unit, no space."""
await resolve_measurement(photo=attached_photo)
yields 120km/h
